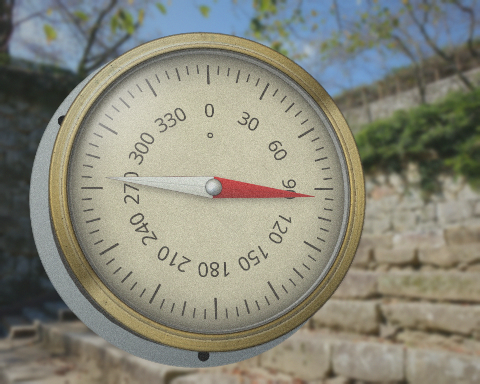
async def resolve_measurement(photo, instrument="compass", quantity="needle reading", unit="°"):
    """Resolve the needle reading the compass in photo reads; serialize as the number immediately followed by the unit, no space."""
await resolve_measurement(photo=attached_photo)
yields 95°
